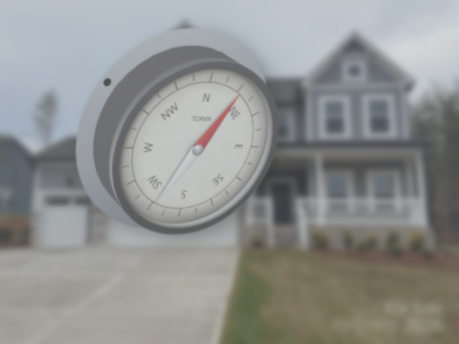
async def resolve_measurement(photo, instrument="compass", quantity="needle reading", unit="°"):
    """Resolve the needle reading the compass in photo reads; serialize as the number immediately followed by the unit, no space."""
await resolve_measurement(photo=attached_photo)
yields 30°
